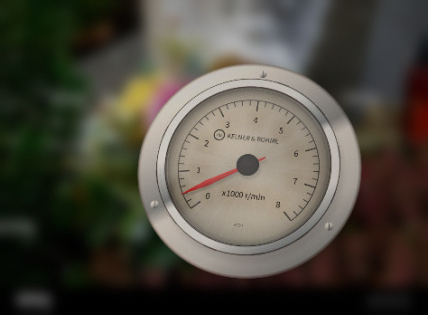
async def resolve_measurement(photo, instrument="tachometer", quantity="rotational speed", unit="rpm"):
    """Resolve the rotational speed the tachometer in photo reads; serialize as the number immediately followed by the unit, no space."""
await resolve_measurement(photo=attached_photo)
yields 400rpm
